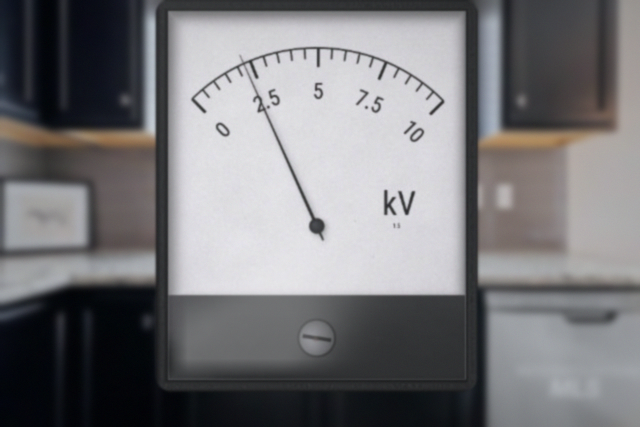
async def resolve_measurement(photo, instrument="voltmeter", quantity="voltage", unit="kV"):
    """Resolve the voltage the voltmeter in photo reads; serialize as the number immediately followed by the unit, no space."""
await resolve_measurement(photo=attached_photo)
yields 2.25kV
